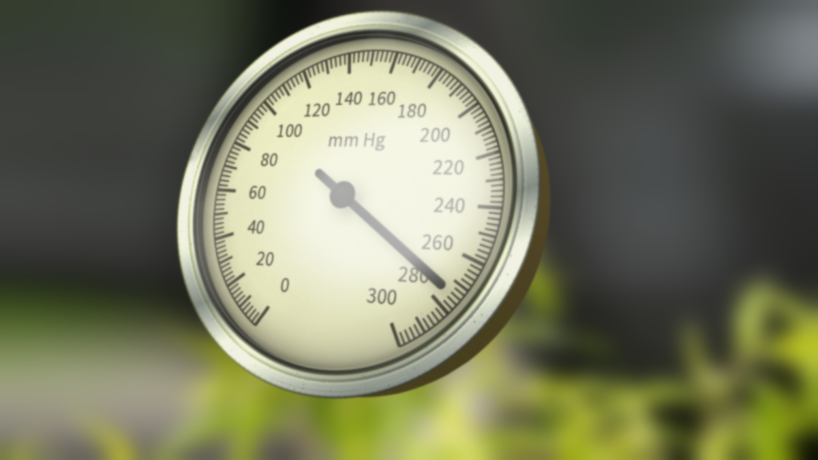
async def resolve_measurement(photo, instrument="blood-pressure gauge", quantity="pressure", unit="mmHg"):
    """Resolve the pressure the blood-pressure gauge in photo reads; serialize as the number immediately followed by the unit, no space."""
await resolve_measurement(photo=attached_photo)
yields 274mmHg
